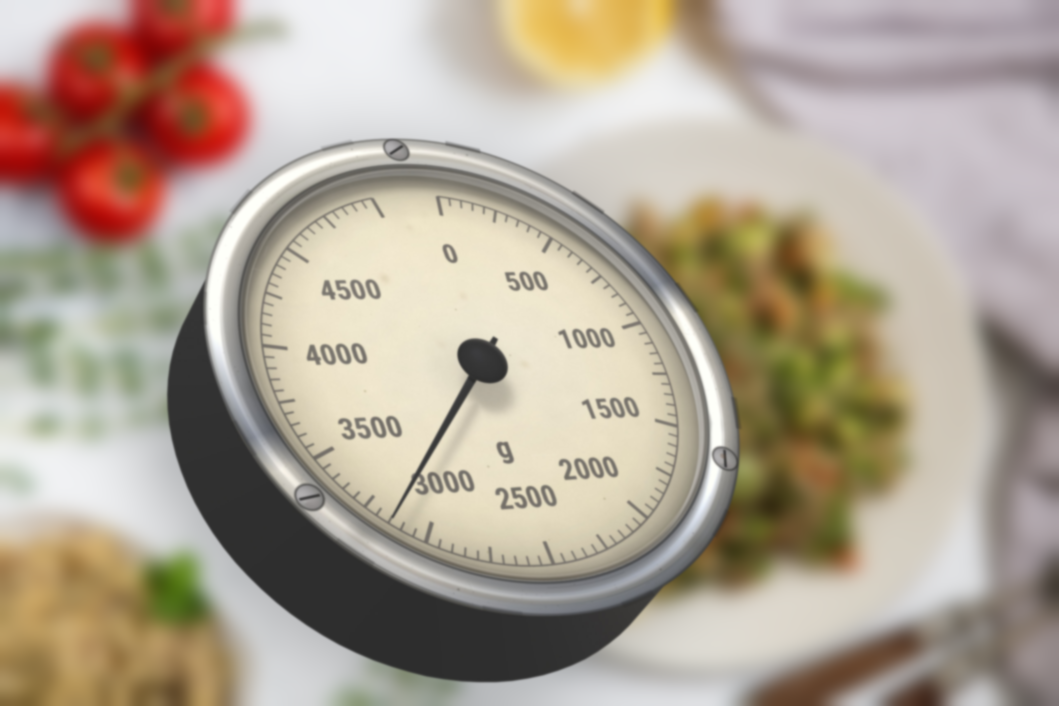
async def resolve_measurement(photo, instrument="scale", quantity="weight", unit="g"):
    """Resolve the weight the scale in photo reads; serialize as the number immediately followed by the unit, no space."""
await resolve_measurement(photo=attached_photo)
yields 3150g
